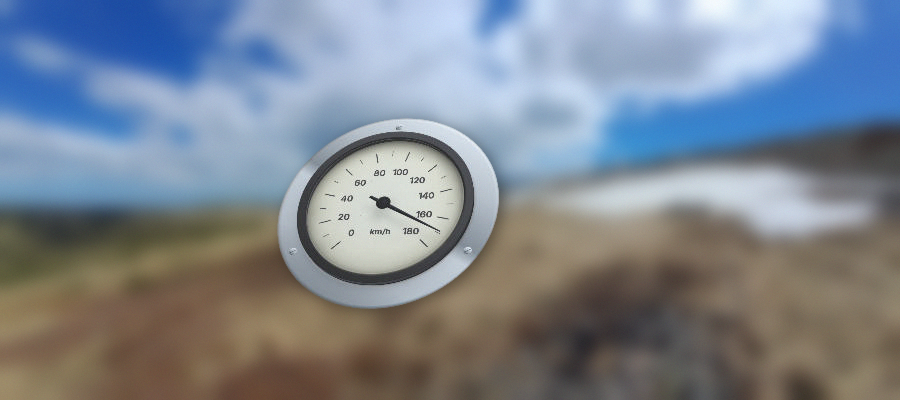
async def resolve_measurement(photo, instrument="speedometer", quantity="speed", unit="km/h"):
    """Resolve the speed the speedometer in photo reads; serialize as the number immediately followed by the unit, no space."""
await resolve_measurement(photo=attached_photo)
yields 170km/h
